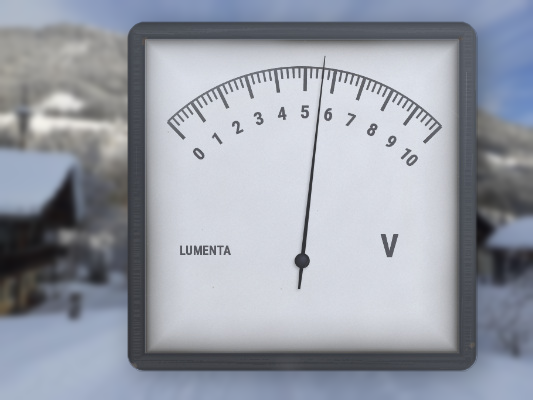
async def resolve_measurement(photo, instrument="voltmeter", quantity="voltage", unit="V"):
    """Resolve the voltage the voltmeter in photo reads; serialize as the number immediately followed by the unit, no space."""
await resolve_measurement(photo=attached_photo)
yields 5.6V
